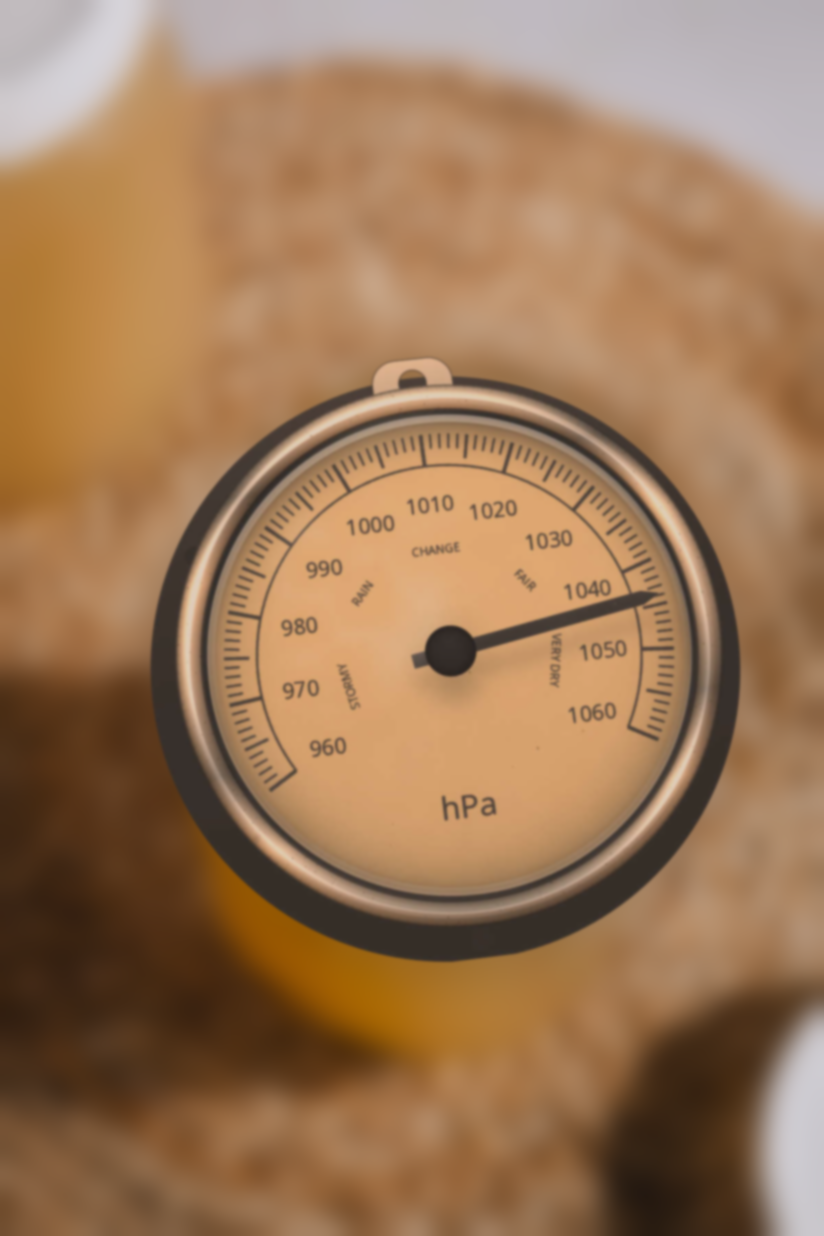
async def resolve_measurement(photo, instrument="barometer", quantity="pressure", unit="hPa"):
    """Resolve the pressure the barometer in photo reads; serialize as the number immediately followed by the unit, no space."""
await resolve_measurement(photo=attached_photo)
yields 1044hPa
